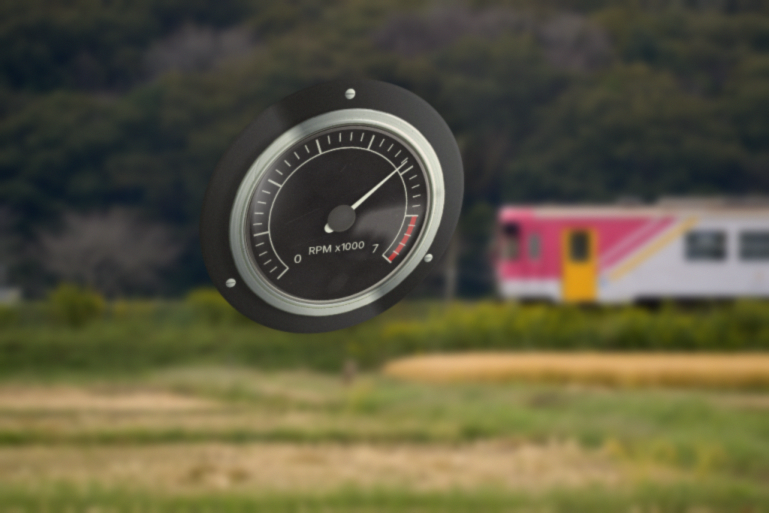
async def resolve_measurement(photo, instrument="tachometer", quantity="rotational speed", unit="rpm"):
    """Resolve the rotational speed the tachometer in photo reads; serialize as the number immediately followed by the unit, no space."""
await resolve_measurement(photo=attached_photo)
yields 4800rpm
